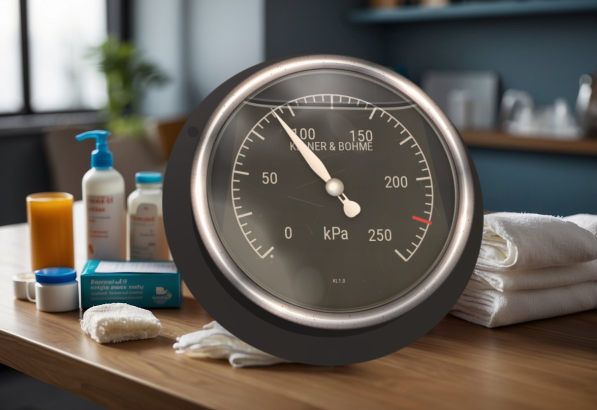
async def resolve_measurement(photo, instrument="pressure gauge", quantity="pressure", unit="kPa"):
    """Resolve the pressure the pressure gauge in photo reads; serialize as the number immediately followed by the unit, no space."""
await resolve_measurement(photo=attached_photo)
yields 90kPa
